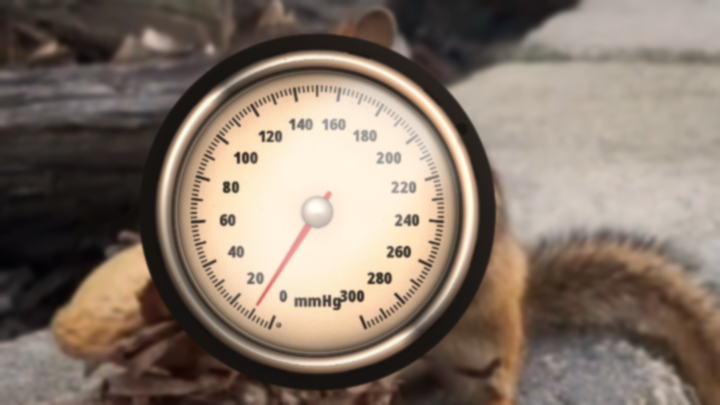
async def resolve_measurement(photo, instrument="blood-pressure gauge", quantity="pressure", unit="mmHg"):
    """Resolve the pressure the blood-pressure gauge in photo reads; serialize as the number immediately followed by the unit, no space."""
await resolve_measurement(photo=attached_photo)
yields 10mmHg
